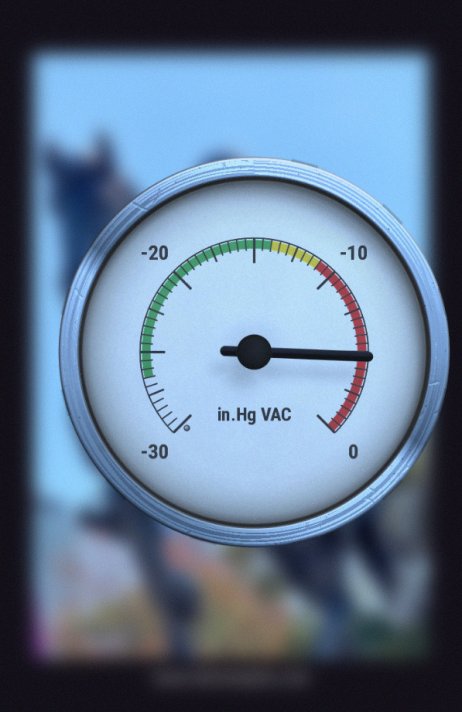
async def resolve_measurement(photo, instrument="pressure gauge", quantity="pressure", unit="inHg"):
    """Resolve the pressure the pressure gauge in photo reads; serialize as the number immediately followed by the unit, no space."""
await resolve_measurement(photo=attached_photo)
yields -4.75inHg
